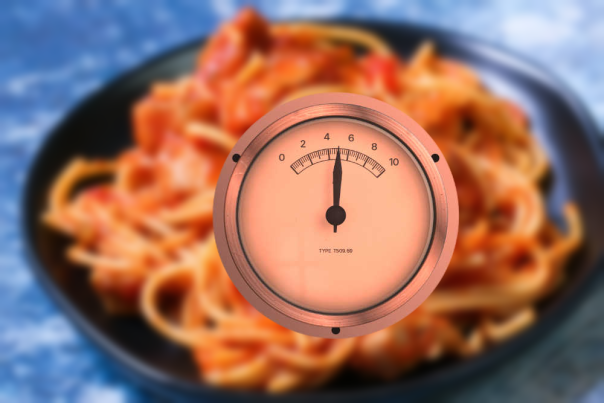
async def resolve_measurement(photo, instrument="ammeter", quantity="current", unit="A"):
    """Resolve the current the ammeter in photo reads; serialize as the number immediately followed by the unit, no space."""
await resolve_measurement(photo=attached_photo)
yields 5A
